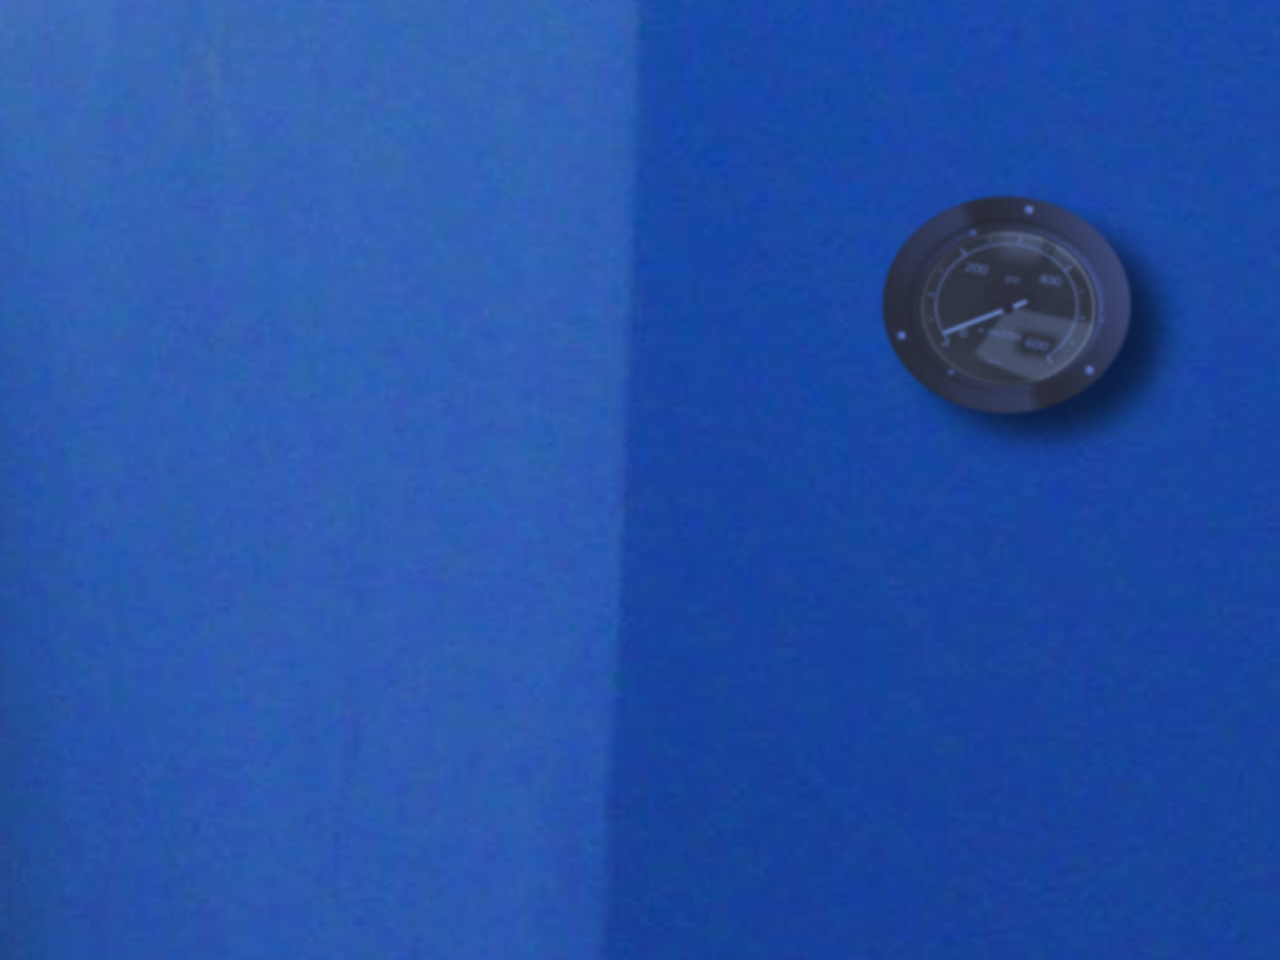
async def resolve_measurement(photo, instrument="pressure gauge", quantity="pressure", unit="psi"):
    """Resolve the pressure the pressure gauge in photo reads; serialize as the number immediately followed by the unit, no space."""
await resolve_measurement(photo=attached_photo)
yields 25psi
